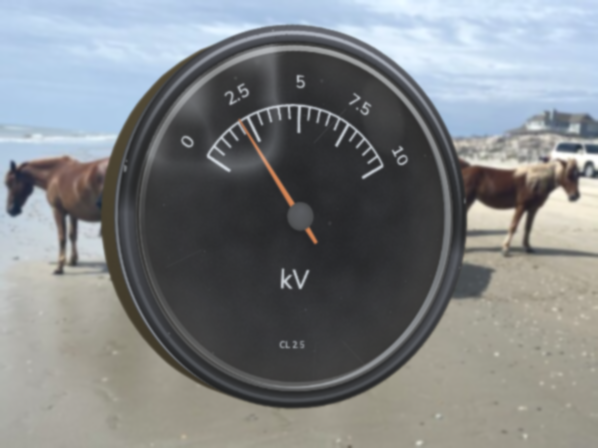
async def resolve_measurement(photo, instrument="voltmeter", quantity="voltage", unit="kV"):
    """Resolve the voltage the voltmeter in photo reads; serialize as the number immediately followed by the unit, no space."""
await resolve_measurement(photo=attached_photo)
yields 2kV
